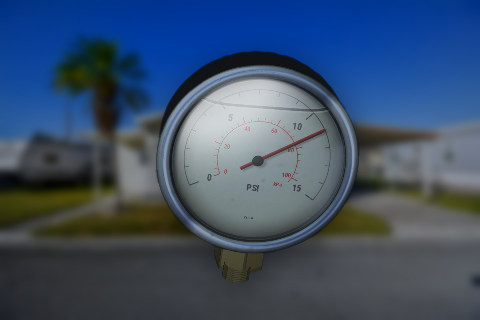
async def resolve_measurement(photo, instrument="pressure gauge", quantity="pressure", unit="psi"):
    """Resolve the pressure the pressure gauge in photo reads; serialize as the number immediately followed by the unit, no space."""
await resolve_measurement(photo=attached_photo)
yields 11psi
